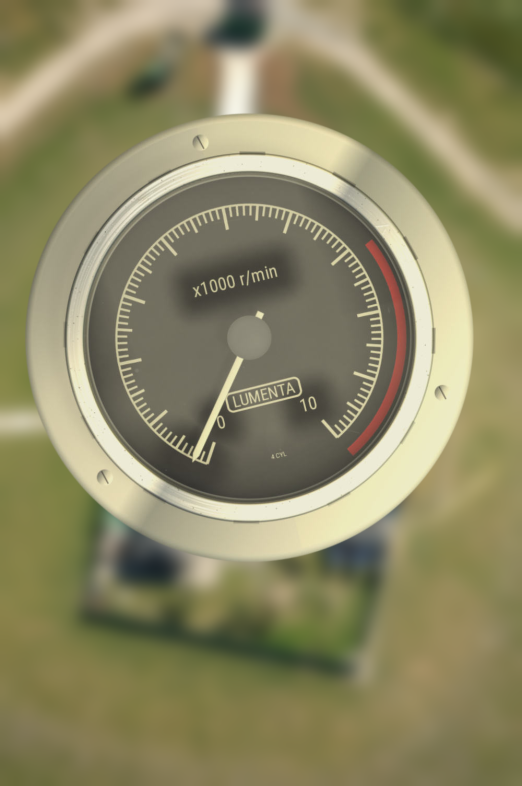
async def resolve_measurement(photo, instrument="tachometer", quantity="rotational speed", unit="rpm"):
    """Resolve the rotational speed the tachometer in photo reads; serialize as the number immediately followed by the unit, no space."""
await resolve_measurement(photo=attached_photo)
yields 200rpm
